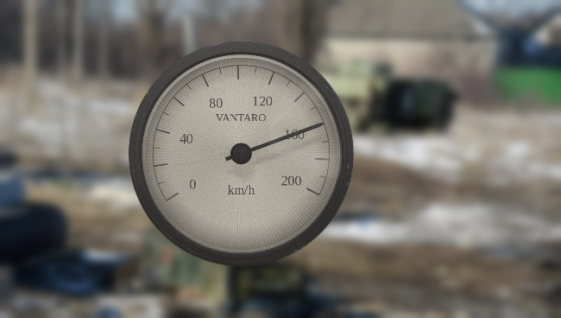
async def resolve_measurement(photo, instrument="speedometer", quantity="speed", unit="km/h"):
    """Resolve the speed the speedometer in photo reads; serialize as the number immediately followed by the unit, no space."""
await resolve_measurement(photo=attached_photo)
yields 160km/h
